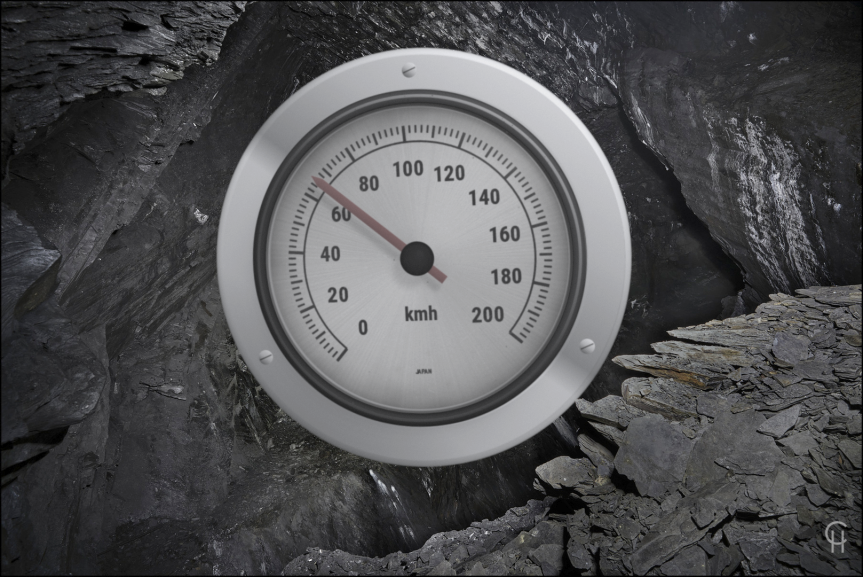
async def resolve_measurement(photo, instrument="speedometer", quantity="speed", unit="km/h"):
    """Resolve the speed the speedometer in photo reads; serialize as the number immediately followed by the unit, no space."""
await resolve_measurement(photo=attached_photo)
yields 66km/h
